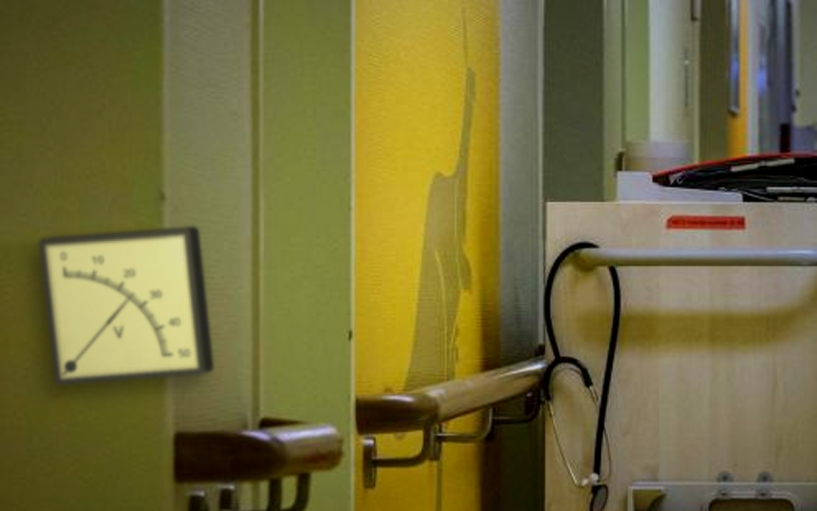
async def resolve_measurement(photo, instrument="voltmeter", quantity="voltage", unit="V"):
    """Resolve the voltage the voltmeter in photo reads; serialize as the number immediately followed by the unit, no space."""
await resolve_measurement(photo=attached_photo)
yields 25V
